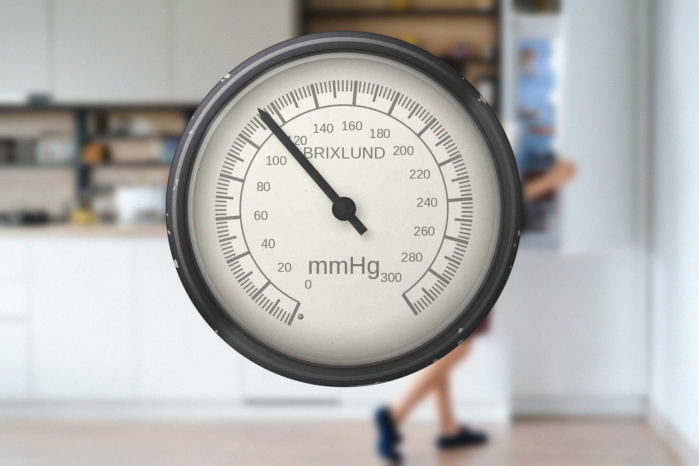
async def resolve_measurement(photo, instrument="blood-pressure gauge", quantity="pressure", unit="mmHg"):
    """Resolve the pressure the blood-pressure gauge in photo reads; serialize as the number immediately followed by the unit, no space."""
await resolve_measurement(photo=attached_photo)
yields 114mmHg
